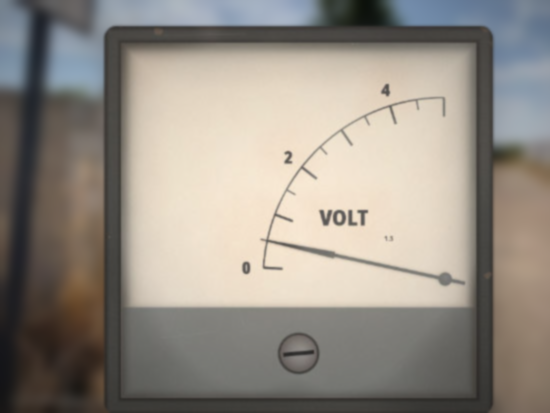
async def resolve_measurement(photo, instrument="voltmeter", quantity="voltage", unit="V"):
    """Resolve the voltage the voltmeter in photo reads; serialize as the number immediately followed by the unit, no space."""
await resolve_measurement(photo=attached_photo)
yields 0.5V
